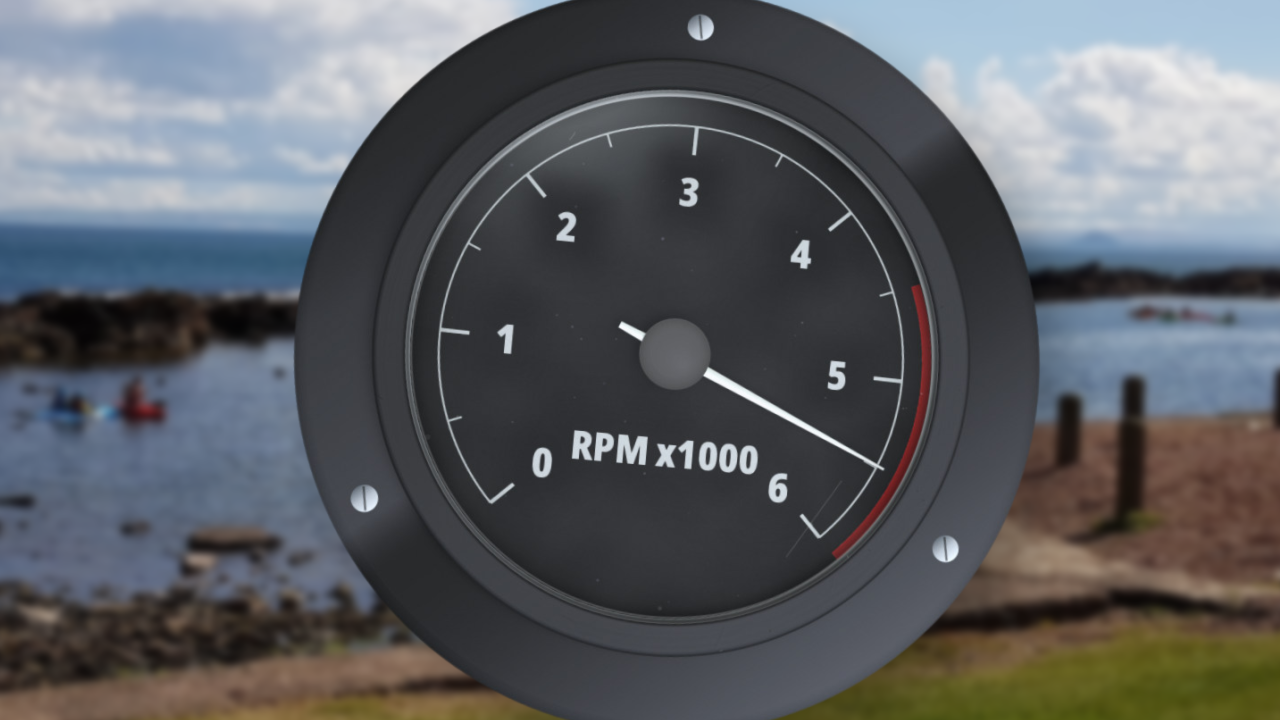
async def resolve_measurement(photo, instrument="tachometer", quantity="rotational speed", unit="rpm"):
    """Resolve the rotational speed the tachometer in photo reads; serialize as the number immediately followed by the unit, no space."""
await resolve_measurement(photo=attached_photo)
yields 5500rpm
